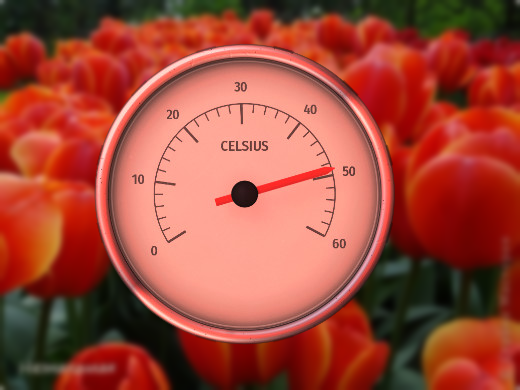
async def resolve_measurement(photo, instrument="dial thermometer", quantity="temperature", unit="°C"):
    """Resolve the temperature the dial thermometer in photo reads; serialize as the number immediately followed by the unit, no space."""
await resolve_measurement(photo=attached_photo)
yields 49°C
